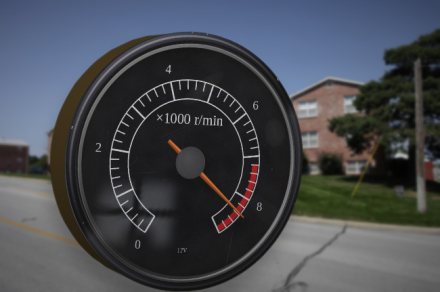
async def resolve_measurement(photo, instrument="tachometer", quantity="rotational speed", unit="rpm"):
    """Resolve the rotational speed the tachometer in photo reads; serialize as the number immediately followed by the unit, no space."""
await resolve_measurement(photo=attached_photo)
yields 8400rpm
